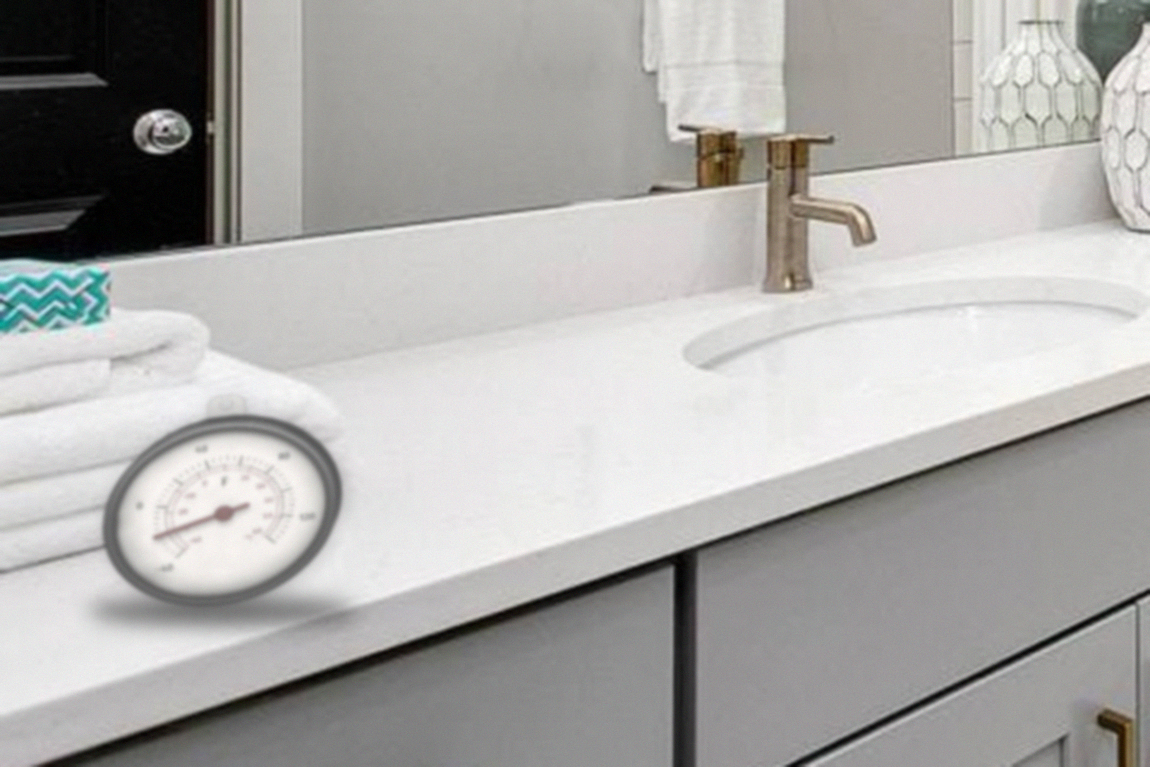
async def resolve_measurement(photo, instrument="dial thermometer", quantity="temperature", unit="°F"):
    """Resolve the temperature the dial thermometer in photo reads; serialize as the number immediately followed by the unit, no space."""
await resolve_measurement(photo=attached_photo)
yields -20°F
